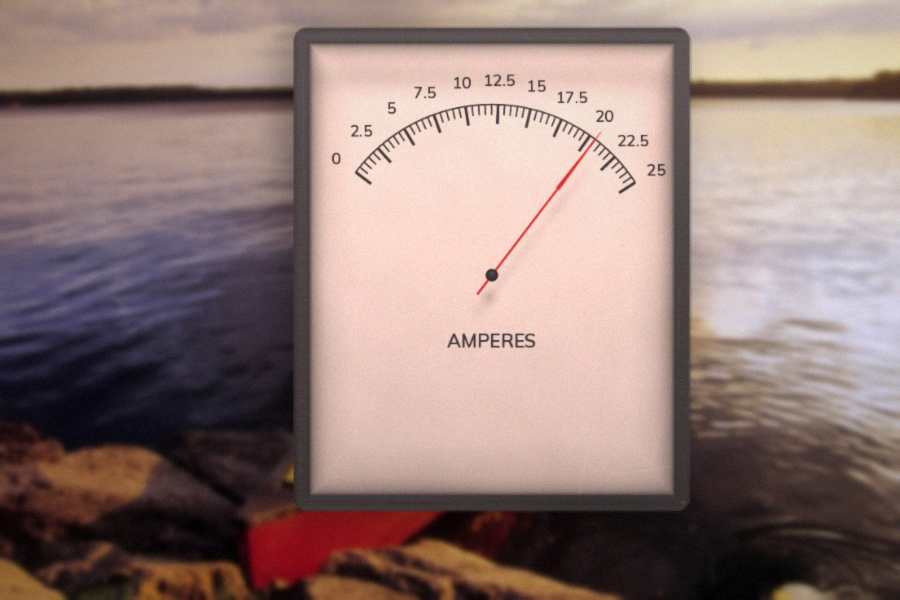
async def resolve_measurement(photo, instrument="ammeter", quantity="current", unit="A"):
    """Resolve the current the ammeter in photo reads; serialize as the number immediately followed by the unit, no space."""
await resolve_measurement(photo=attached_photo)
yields 20.5A
